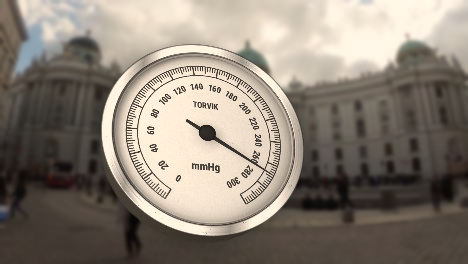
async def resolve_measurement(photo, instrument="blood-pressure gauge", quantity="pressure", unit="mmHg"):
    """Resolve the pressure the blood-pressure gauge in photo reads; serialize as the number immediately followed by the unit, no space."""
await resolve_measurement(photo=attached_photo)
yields 270mmHg
